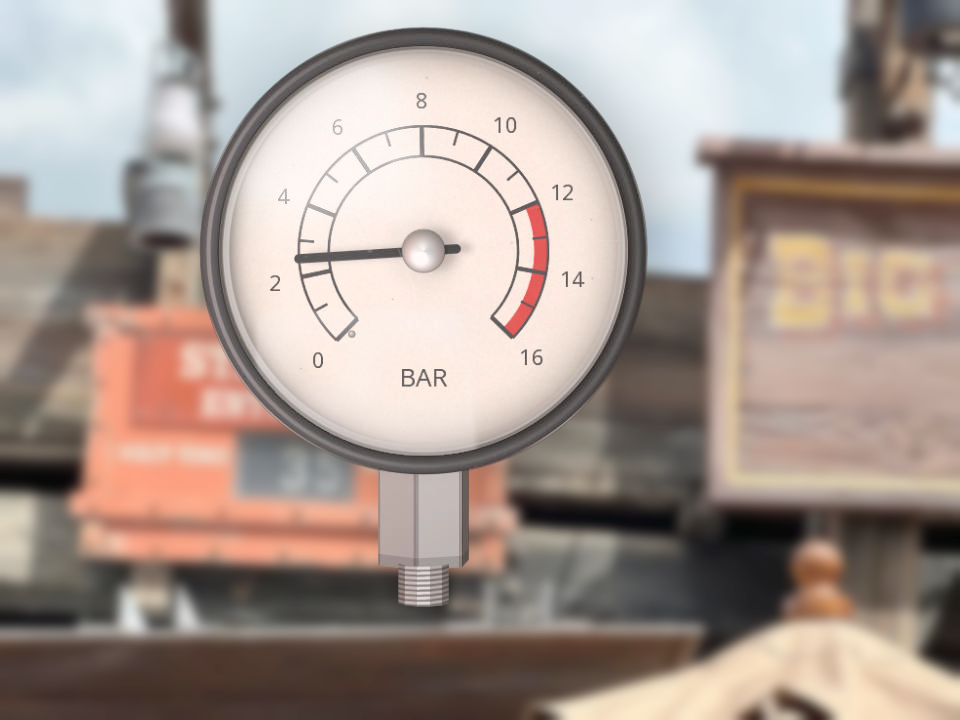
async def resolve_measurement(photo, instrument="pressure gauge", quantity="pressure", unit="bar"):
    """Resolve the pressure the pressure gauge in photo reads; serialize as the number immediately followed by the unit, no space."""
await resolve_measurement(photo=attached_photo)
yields 2.5bar
